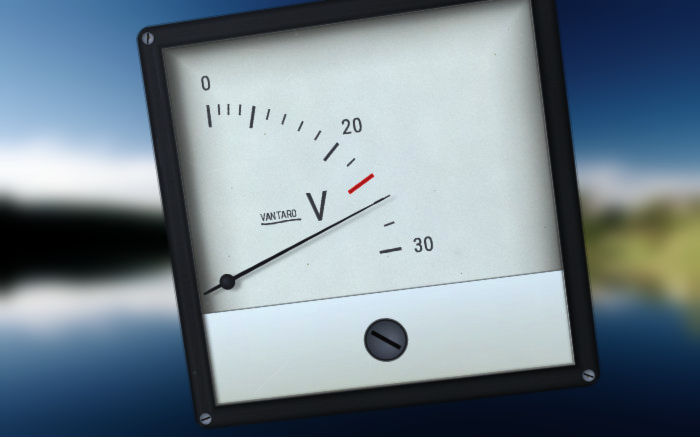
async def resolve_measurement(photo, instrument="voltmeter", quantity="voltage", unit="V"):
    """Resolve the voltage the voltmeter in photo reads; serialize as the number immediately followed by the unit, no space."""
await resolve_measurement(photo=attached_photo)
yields 26V
